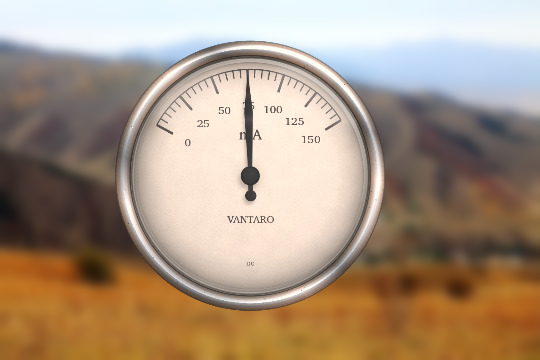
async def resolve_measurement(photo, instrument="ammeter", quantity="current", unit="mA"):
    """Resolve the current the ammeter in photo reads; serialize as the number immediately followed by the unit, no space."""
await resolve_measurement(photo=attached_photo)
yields 75mA
